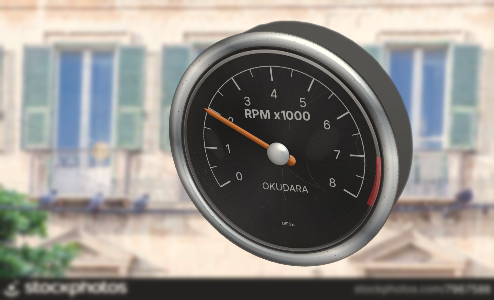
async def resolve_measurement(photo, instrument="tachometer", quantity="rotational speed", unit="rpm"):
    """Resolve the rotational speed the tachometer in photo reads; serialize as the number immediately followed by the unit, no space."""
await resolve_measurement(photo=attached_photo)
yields 2000rpm
